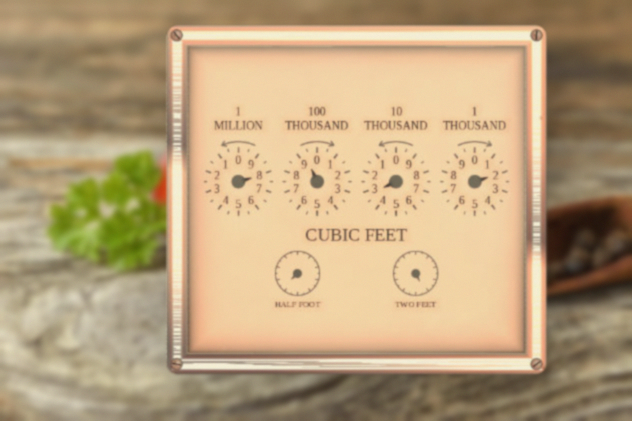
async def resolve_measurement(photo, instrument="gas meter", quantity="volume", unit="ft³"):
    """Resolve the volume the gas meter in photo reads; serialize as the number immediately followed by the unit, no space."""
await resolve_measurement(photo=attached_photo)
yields 793200ft³
